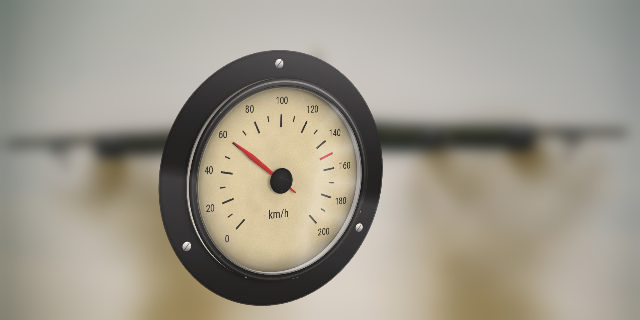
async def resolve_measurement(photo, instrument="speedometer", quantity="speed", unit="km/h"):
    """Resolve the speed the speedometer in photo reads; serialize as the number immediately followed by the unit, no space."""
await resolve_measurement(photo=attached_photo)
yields 60km/h
